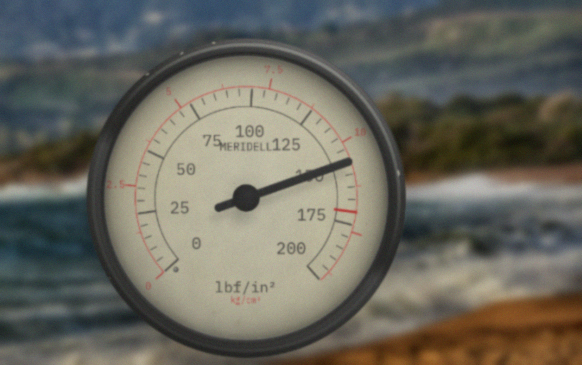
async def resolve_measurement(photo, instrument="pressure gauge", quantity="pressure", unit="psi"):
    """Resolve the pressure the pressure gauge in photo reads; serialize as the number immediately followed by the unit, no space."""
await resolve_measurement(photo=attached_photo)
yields 150psi
